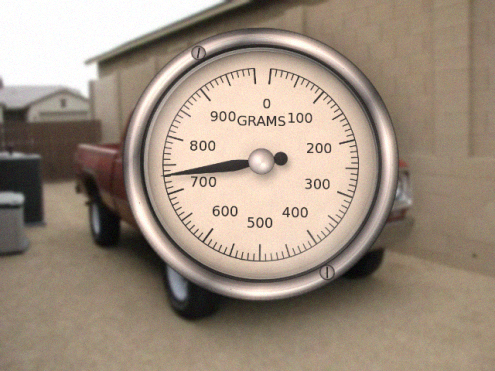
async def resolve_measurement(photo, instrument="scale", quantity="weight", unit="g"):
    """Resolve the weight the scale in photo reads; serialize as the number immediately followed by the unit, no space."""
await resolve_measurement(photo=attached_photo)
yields 730g
